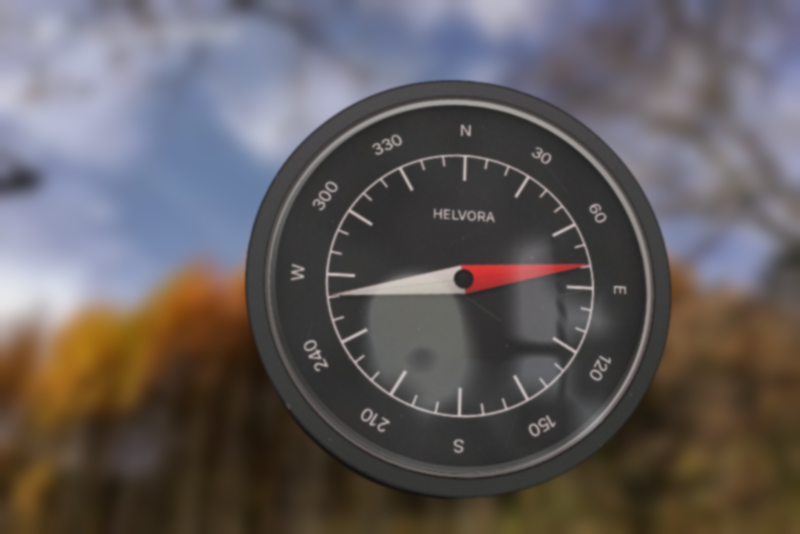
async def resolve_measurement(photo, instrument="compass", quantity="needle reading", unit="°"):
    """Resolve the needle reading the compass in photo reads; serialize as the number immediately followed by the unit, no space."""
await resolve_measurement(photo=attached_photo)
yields 80°
